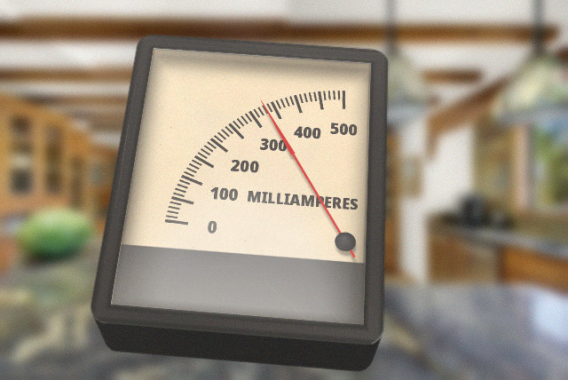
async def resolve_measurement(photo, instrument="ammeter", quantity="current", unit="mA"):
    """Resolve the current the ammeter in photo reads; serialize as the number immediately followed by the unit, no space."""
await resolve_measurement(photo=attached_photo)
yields 330mA
